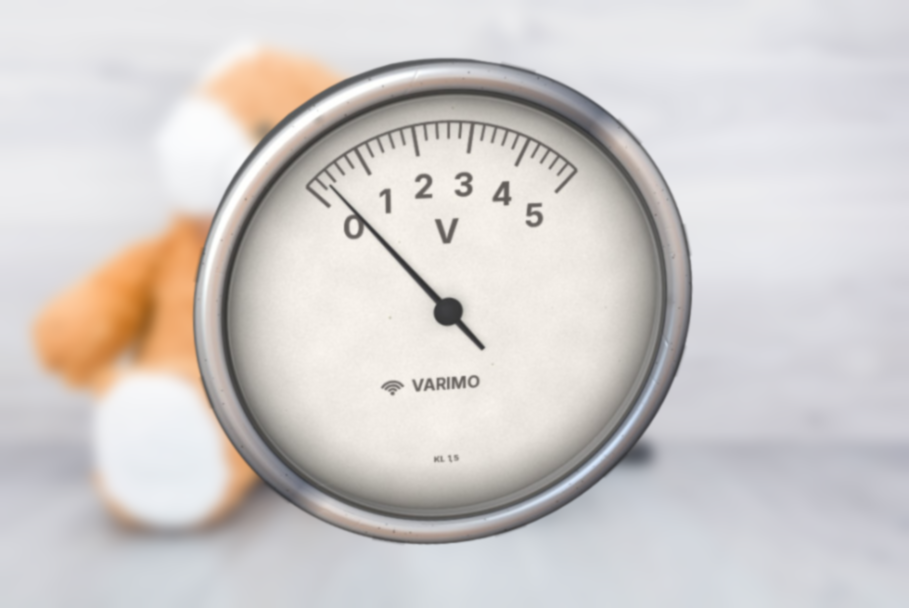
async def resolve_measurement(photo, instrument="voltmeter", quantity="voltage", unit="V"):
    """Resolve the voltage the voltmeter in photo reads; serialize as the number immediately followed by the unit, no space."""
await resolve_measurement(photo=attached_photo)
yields 0.3V
